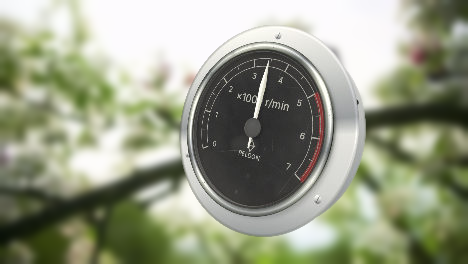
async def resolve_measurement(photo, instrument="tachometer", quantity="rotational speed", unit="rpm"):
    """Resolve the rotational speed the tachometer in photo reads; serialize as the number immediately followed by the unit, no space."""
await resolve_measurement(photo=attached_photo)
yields 3500rpm
